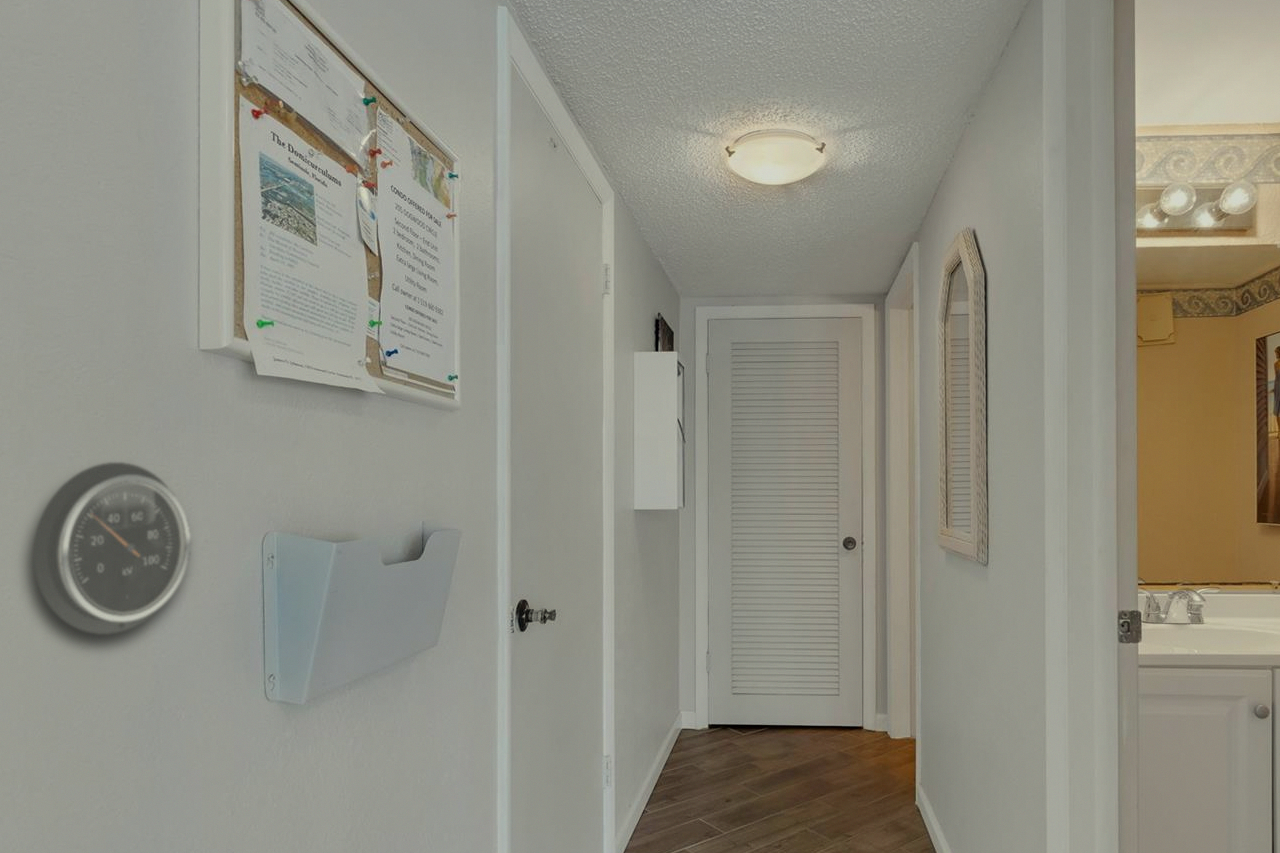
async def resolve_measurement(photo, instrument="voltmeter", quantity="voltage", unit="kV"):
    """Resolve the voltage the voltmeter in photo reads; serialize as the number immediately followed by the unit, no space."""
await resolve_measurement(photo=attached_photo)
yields 30kV
